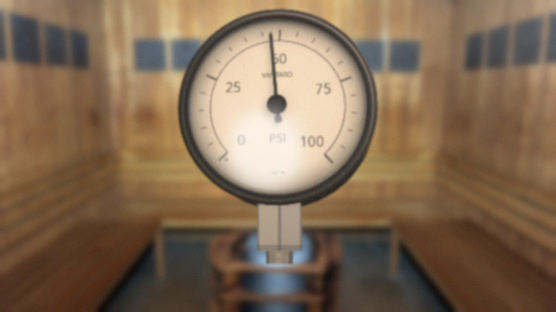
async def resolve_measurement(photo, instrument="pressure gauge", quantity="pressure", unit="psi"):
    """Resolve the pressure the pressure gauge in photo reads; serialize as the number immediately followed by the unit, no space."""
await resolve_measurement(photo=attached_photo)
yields 47.5psi
